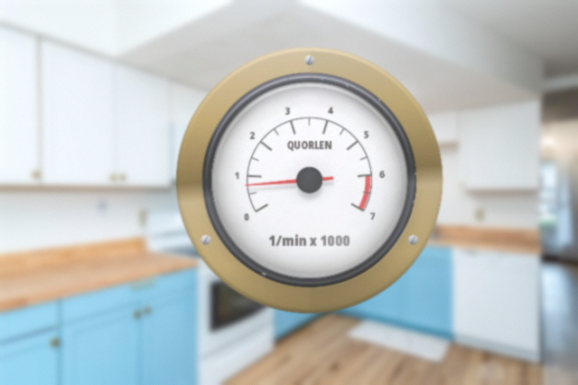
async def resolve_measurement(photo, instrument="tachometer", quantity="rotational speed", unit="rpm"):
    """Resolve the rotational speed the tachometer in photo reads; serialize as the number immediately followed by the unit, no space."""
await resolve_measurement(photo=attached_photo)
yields 750rpm
